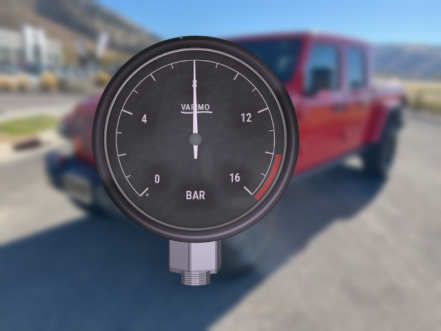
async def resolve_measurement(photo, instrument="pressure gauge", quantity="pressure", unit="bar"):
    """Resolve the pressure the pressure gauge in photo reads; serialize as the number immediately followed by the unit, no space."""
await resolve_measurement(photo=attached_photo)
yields 8bar
